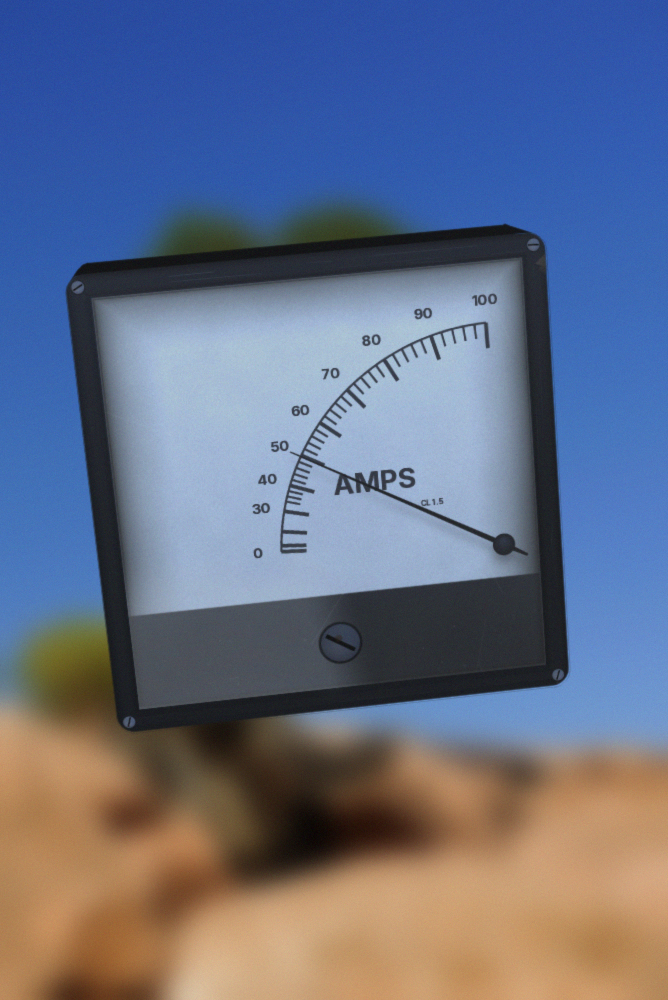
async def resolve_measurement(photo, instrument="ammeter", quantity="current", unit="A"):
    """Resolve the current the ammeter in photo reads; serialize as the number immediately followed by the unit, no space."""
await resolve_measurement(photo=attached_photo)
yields 50A
